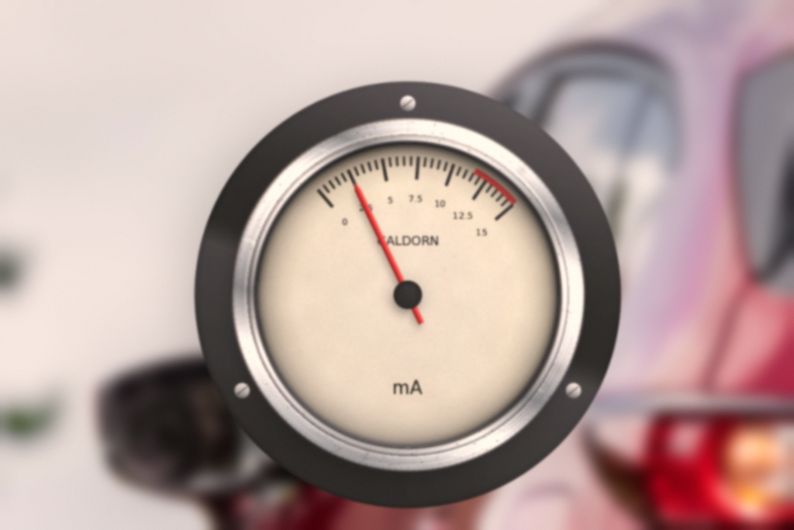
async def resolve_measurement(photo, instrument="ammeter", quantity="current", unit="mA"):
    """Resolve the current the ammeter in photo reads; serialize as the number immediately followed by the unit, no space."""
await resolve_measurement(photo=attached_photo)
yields 2.5mA
